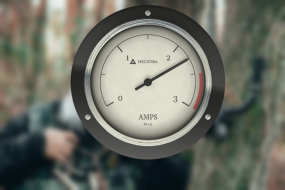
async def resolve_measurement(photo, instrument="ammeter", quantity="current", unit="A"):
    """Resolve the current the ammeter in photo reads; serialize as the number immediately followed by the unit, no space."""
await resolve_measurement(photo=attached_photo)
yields 2.25A
